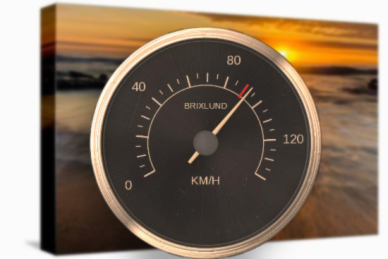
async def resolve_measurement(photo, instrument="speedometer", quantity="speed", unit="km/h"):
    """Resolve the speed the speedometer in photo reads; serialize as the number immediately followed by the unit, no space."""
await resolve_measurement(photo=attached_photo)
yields 92.5km/h
